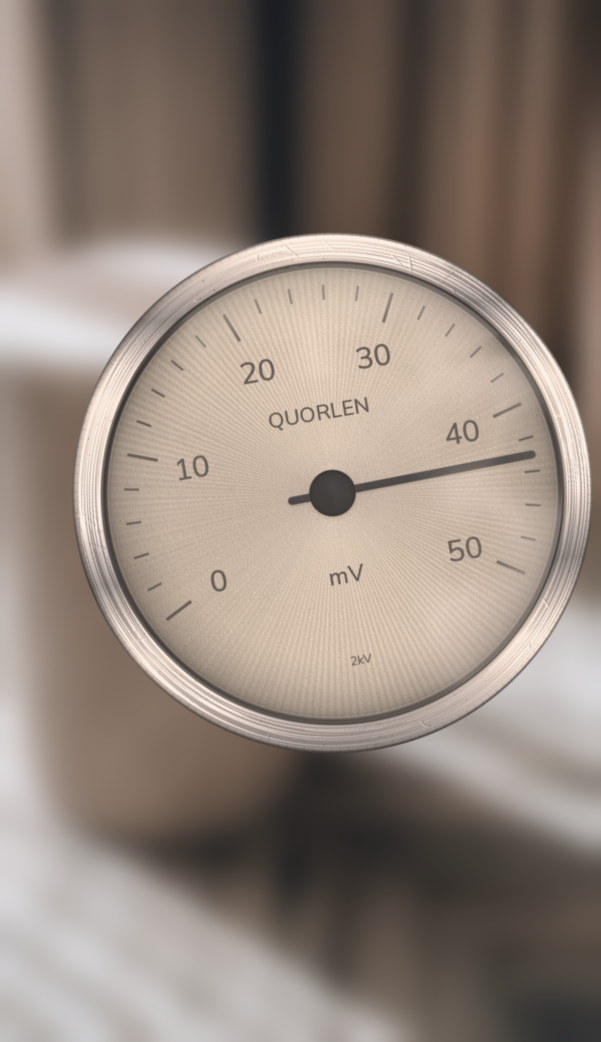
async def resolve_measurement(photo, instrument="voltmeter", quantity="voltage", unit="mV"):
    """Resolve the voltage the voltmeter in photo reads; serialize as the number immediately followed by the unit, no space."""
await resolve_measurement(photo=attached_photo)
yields 43mV
